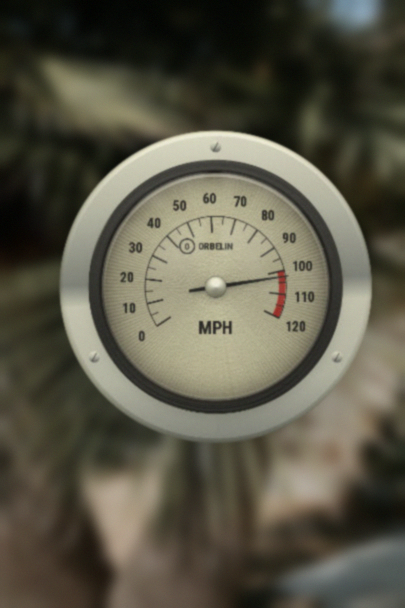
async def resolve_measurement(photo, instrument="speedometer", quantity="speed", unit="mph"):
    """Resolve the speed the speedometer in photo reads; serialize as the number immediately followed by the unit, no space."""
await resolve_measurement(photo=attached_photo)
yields 102.5mph
